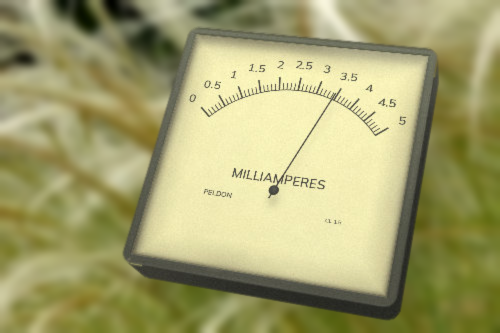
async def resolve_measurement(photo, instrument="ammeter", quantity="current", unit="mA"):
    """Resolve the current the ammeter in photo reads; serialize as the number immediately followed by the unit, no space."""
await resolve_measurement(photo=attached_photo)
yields 3.5mA
